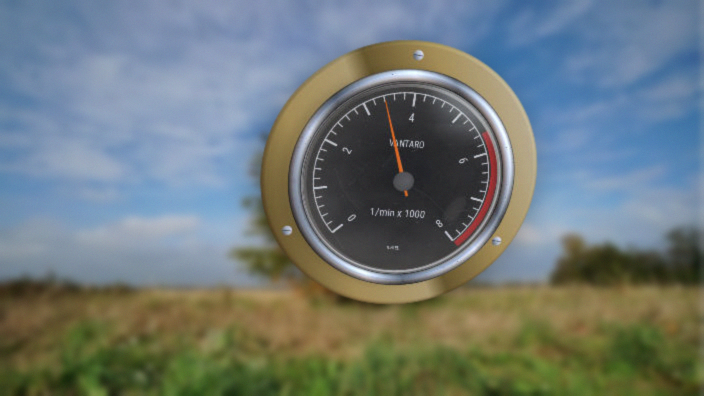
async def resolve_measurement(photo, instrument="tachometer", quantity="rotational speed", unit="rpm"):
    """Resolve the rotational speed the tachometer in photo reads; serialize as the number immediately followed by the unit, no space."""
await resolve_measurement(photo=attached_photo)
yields 3400rpm
